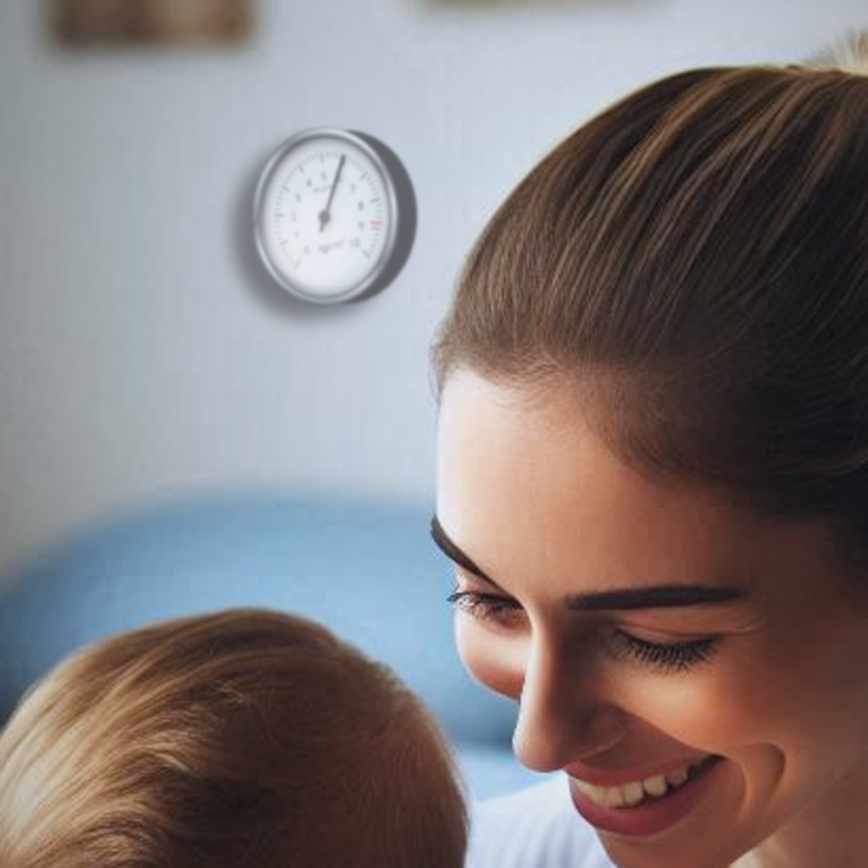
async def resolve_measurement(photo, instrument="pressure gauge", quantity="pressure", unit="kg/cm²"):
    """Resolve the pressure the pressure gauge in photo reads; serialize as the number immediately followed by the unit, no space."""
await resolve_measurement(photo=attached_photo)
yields 6kg/cm²
